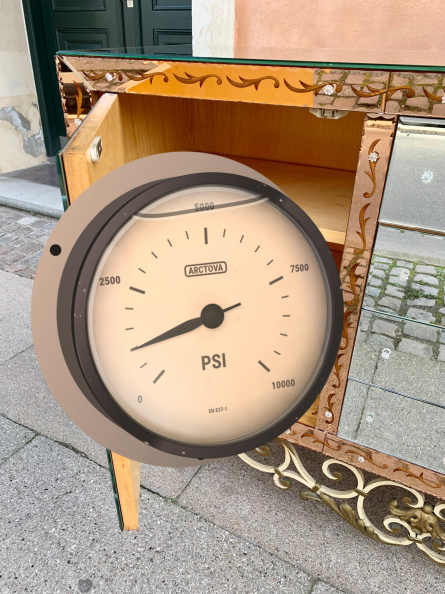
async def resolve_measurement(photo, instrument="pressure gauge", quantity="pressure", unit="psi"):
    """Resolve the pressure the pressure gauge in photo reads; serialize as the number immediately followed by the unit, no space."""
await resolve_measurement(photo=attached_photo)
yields 1000psi
